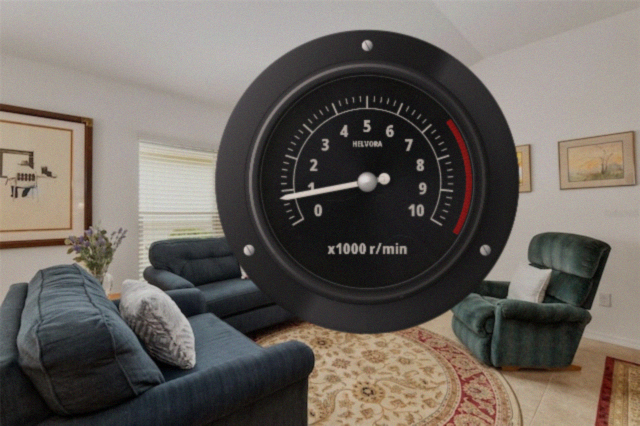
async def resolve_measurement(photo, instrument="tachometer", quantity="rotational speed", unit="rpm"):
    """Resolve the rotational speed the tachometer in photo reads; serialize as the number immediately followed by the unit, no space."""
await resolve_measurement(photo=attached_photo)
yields 800rpm
